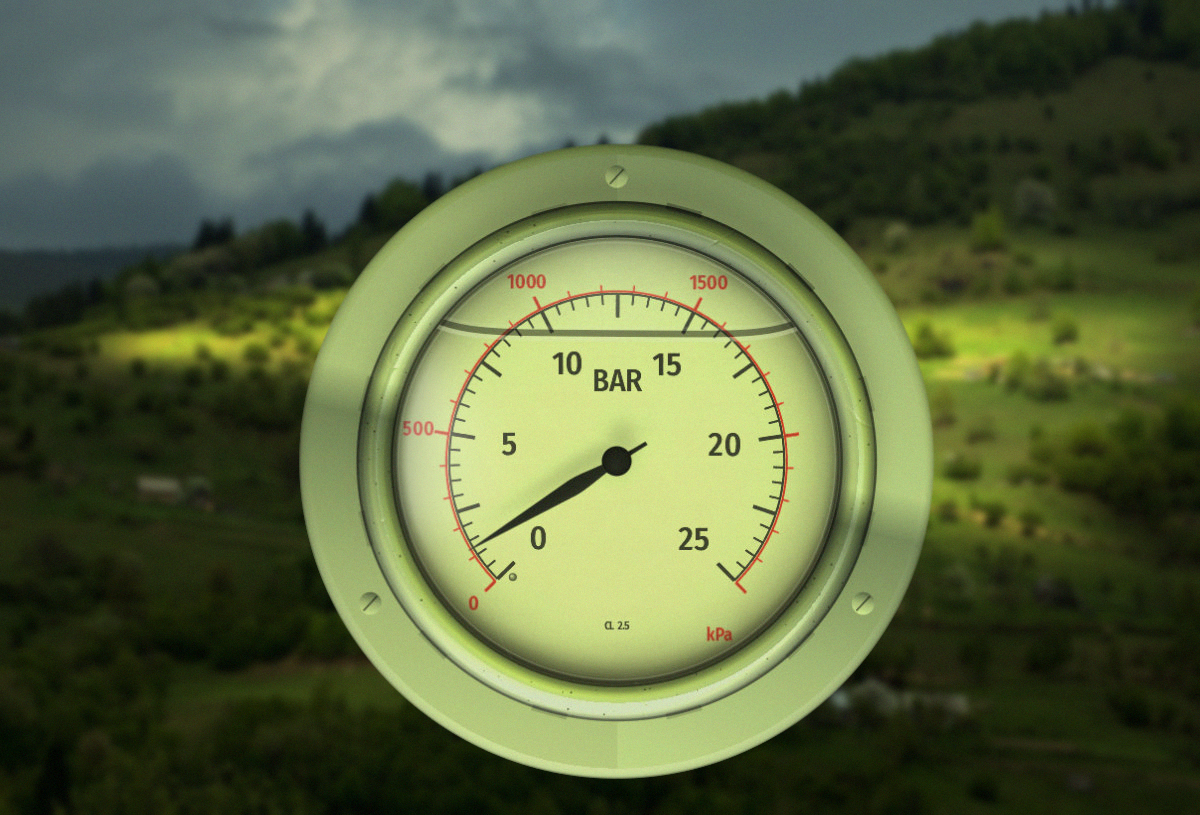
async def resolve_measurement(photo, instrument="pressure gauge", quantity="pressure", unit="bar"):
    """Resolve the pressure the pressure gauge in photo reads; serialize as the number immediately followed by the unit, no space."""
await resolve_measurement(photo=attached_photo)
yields 1.25bar
